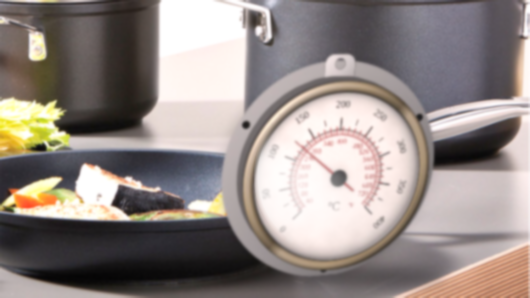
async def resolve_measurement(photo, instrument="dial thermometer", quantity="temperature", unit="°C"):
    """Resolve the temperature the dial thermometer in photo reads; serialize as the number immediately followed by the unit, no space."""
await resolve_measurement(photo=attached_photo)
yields 125°C
